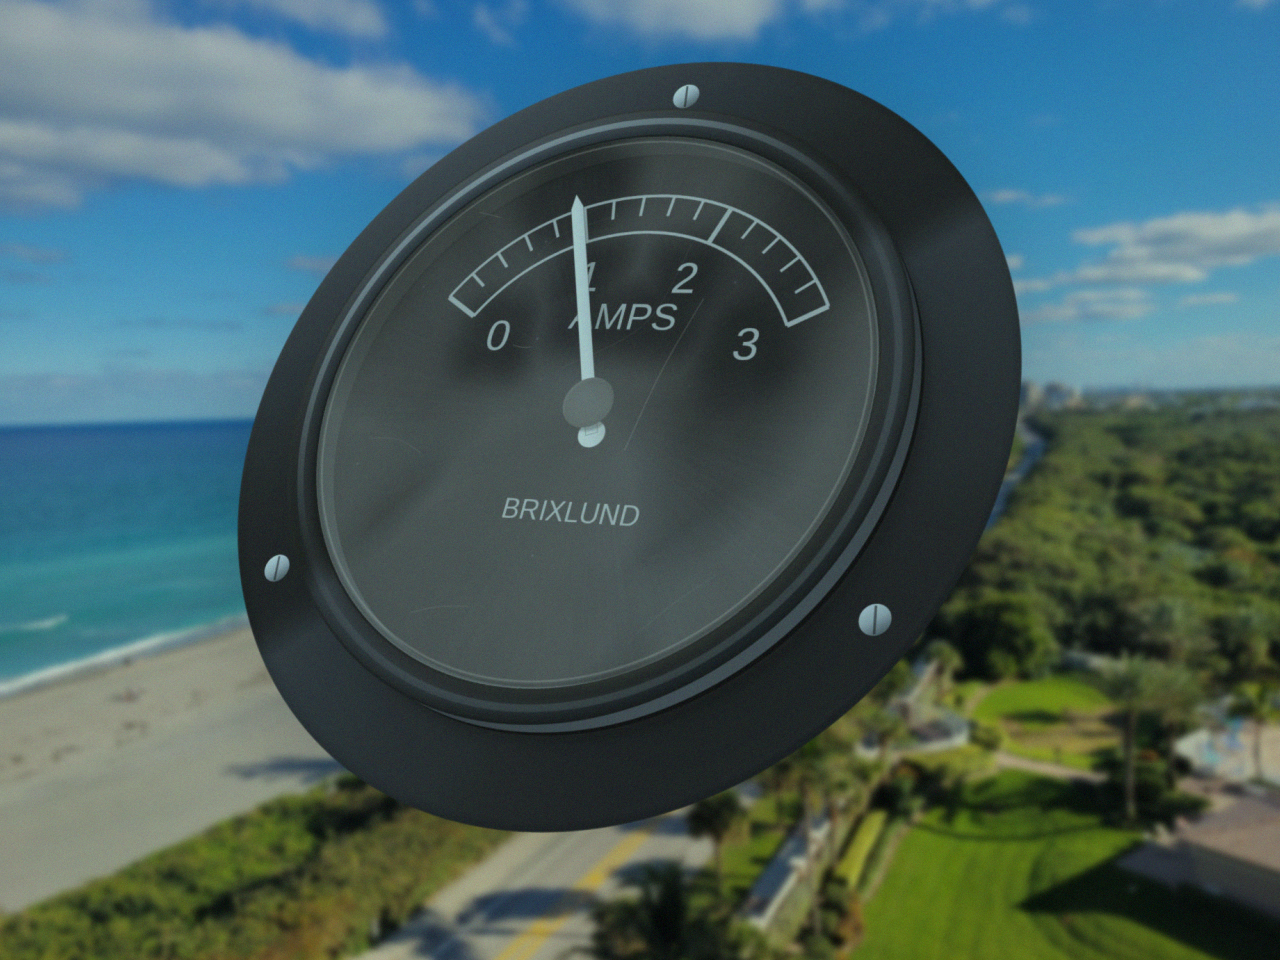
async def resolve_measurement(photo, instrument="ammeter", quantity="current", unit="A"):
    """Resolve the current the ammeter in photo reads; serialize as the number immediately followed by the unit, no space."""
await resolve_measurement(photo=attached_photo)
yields 1A
